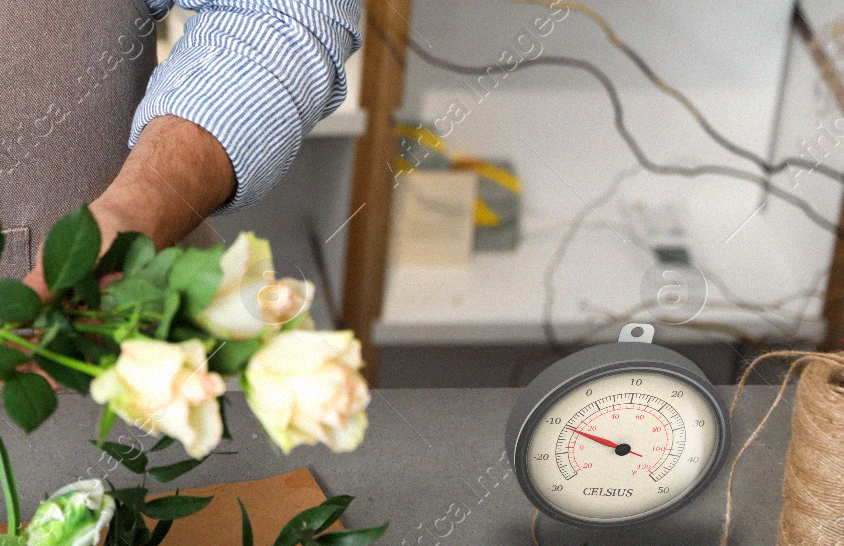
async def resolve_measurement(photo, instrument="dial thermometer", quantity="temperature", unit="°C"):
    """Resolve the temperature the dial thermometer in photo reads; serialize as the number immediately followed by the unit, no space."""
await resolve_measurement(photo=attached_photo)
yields -10°C
